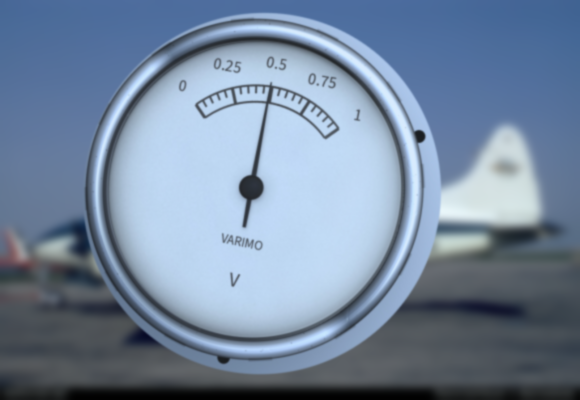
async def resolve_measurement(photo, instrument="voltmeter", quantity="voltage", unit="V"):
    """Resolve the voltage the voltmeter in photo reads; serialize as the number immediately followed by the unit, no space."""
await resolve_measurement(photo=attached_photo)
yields 0.5V
